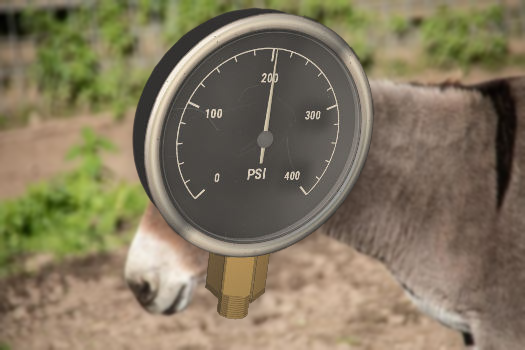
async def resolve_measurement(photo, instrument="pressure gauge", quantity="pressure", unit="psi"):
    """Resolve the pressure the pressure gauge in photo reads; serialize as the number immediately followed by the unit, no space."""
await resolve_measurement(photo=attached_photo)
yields 200psi
